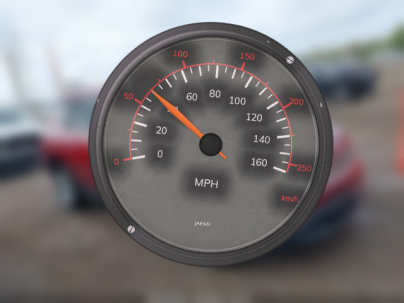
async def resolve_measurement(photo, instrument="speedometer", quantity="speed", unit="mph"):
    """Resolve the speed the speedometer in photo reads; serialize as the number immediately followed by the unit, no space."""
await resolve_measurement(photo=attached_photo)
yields 40mph
